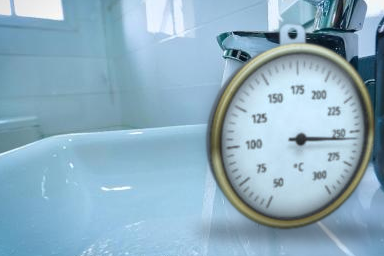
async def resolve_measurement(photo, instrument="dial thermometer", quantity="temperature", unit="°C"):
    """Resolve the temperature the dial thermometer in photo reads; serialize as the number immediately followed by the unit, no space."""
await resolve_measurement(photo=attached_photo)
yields 255°C
